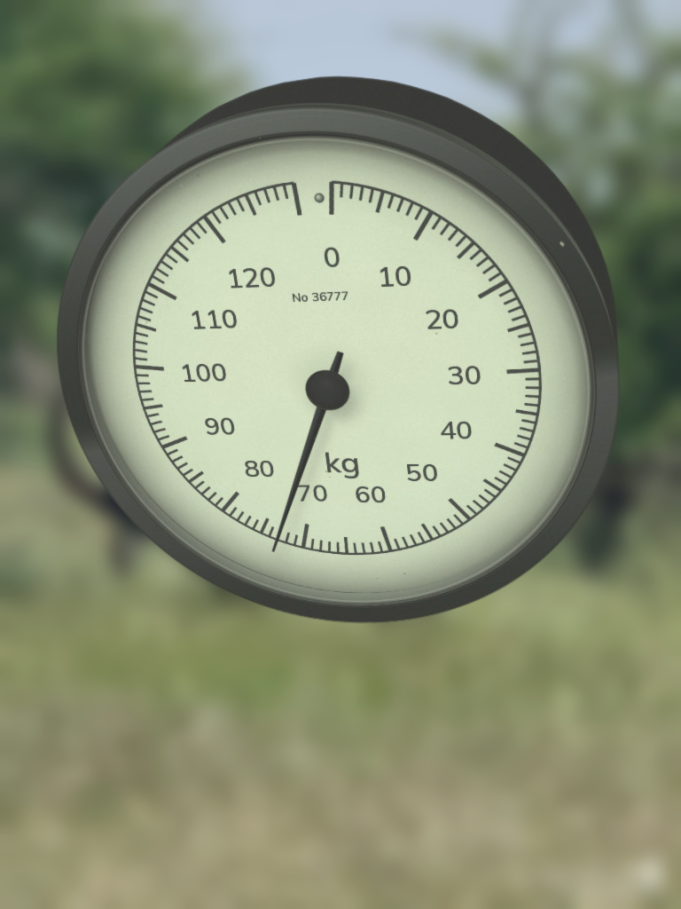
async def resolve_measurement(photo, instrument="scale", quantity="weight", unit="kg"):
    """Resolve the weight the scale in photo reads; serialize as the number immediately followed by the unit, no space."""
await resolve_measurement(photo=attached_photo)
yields 73kg
